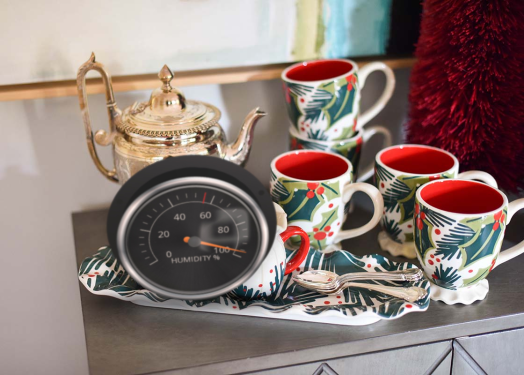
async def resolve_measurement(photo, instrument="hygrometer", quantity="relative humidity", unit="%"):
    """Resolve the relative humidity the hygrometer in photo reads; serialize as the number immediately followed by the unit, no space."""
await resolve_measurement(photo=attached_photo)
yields 96%
